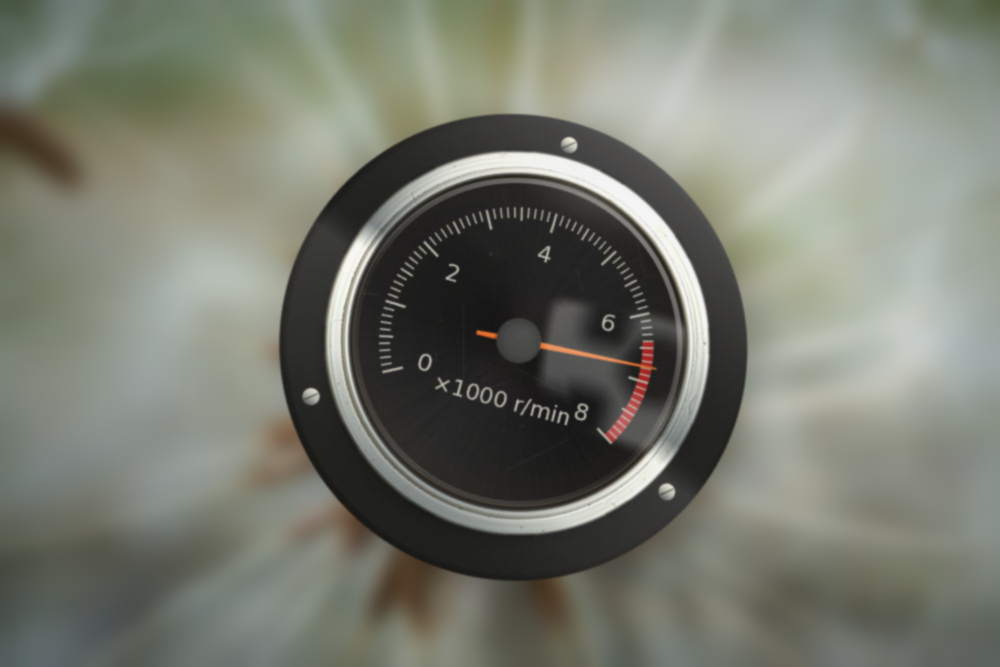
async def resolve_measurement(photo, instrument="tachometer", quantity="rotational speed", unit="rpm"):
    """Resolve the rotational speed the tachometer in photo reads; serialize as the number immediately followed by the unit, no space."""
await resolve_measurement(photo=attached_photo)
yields 6800rpm
